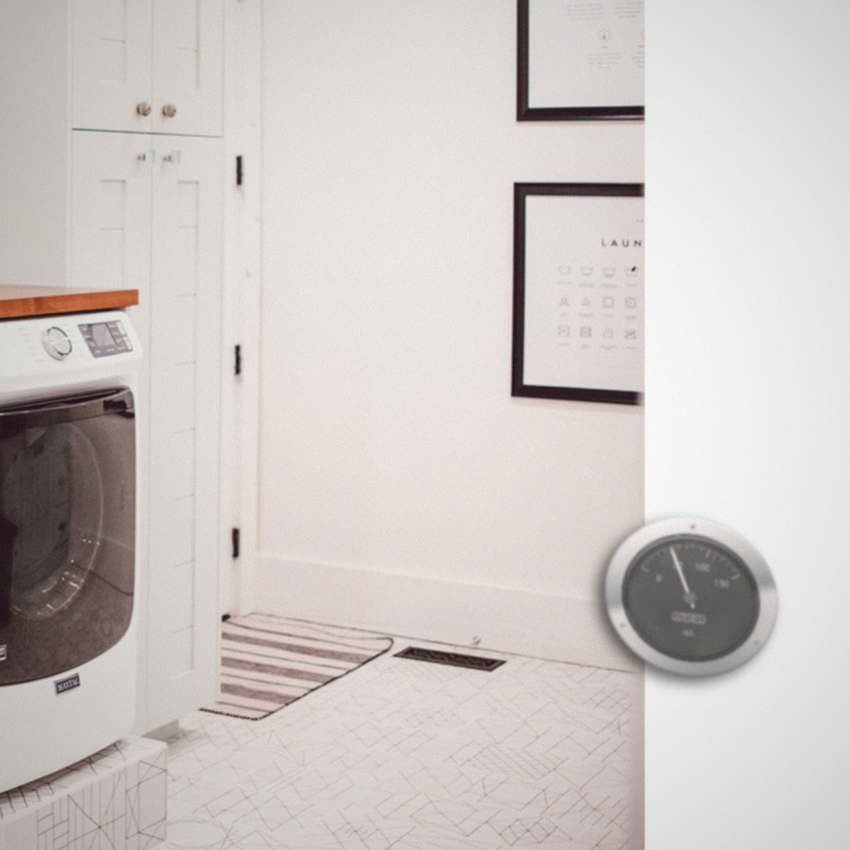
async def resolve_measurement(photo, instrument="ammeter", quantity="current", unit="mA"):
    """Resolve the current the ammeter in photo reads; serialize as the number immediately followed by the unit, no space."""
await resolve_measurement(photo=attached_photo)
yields 50mA
